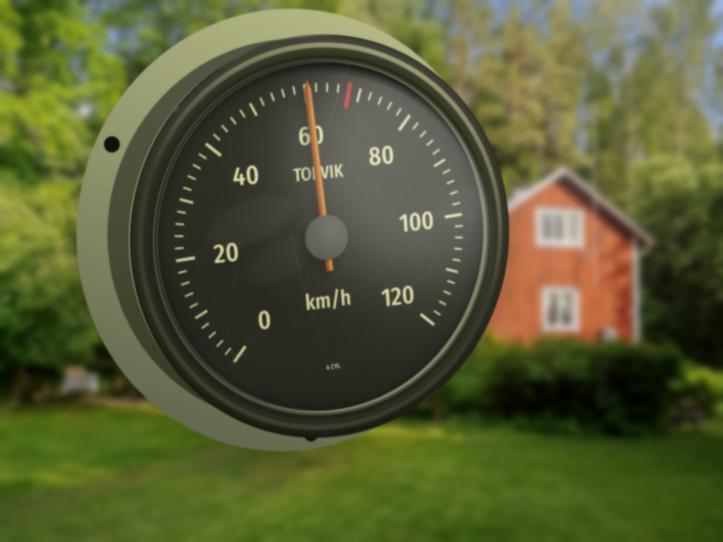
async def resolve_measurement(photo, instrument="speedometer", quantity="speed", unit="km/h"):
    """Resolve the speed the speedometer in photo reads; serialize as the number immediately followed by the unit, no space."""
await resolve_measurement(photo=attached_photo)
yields 60km/h
